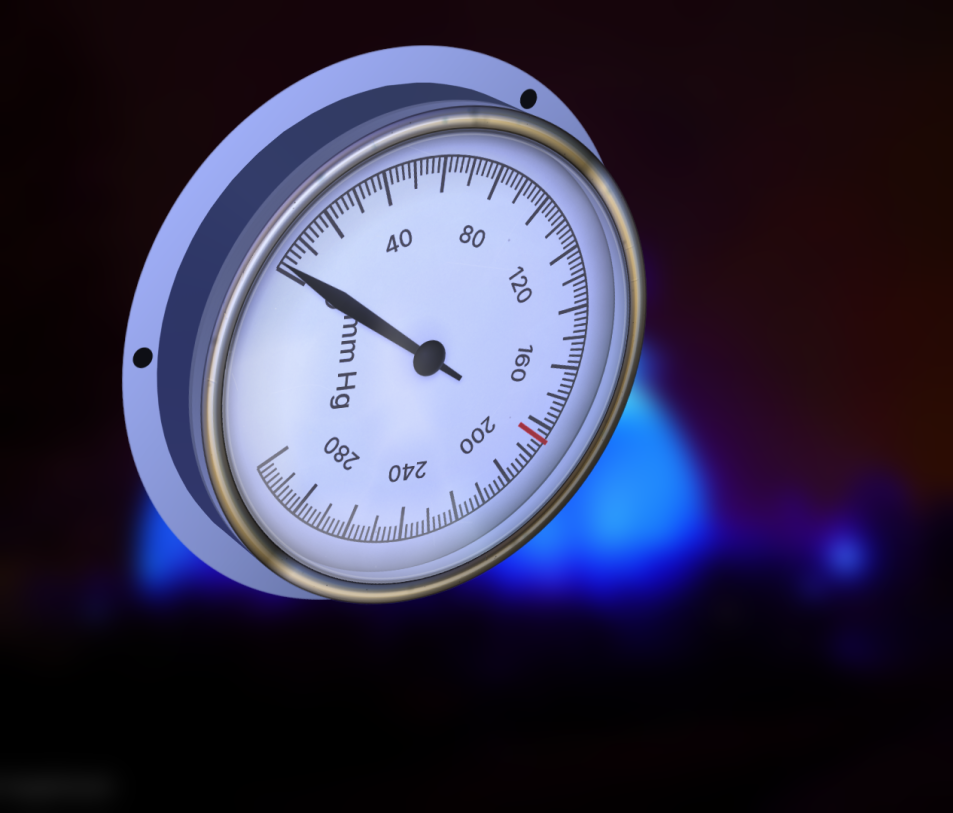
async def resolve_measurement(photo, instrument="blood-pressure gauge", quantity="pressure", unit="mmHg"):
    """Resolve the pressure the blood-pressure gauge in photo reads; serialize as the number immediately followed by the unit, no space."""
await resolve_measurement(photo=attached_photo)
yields 2mmHg
